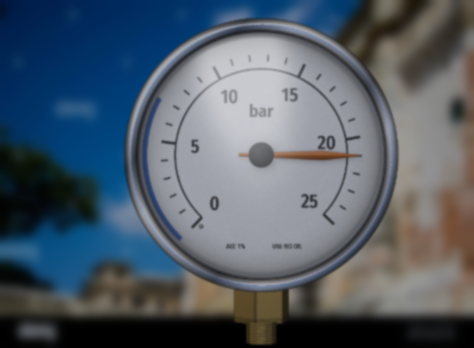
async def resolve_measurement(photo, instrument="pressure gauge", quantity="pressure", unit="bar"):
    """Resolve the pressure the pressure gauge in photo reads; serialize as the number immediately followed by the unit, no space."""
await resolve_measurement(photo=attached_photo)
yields 21bar
